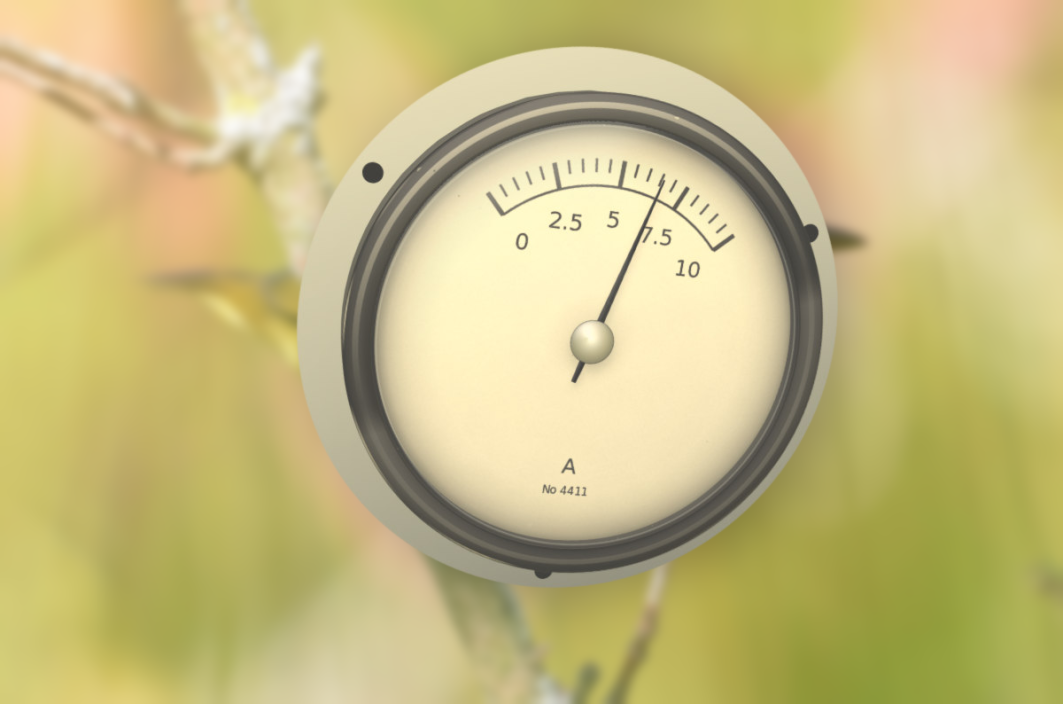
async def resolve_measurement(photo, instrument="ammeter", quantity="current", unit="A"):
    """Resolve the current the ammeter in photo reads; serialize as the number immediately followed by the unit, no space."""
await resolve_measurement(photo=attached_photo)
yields 6.5A
